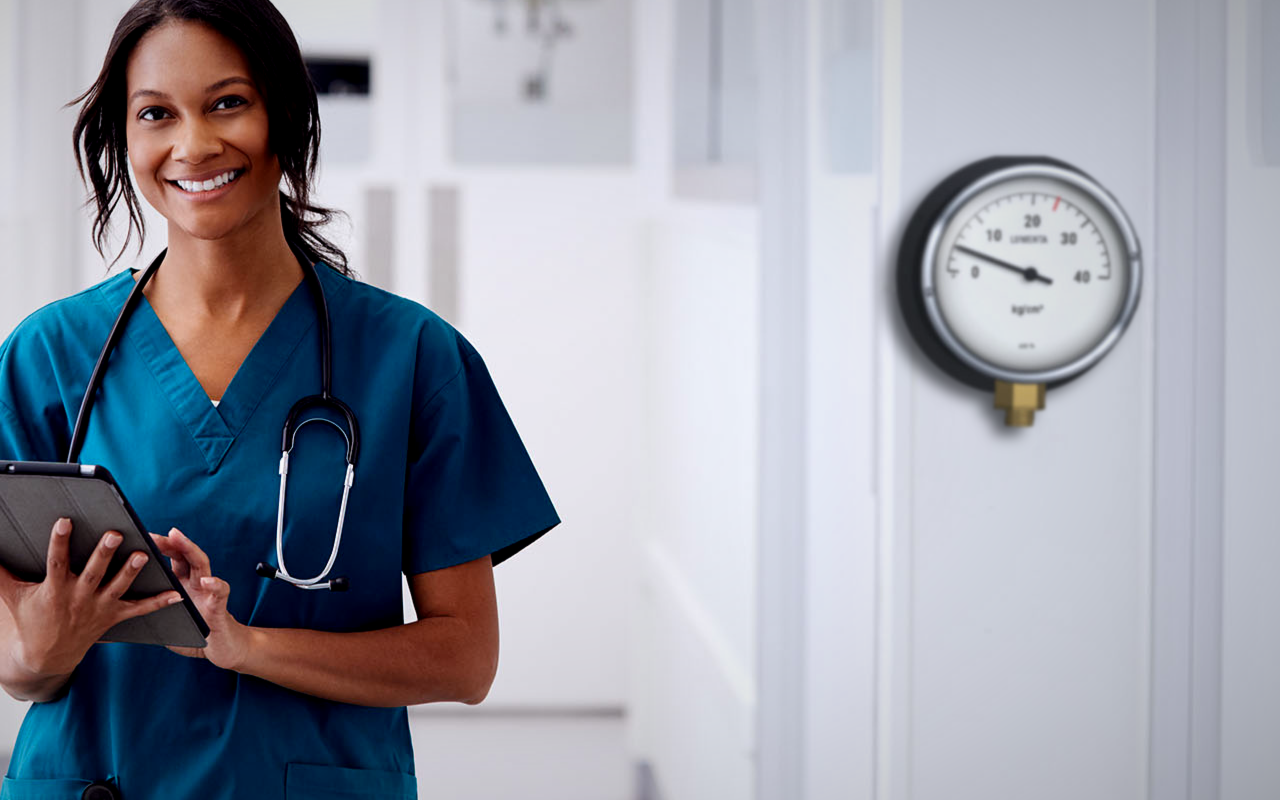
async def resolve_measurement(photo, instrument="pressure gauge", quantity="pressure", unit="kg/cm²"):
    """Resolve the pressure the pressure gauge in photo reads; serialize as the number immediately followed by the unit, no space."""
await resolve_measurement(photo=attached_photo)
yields 4kg/cm²
